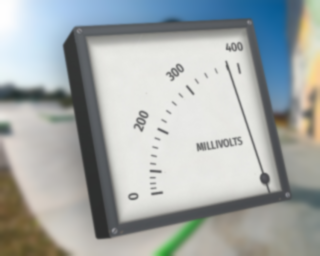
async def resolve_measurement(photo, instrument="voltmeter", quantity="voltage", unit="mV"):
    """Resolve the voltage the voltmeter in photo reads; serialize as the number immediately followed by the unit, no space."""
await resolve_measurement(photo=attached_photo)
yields 380mV
